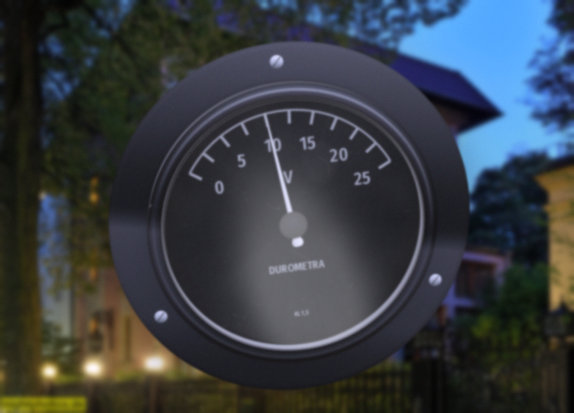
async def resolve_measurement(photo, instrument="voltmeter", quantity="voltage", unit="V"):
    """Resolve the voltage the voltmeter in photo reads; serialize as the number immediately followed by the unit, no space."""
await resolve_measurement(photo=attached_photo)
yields 10V
